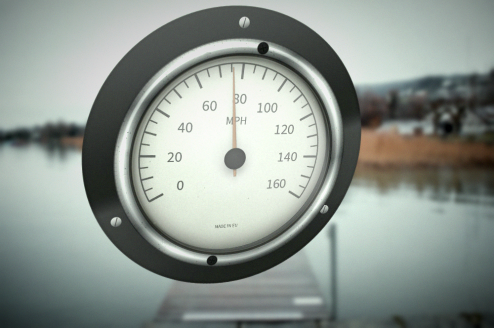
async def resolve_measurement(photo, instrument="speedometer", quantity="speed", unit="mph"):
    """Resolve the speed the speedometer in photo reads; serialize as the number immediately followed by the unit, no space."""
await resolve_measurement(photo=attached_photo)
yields 75mph
